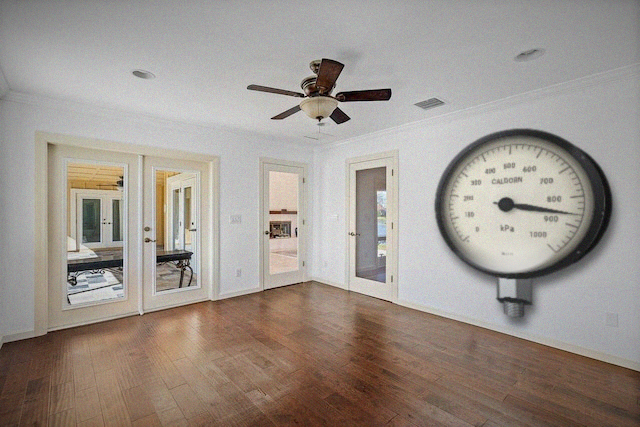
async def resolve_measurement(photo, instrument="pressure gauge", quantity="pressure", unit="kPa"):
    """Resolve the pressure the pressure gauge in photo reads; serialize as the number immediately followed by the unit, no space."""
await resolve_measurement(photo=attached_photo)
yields 860kPa
